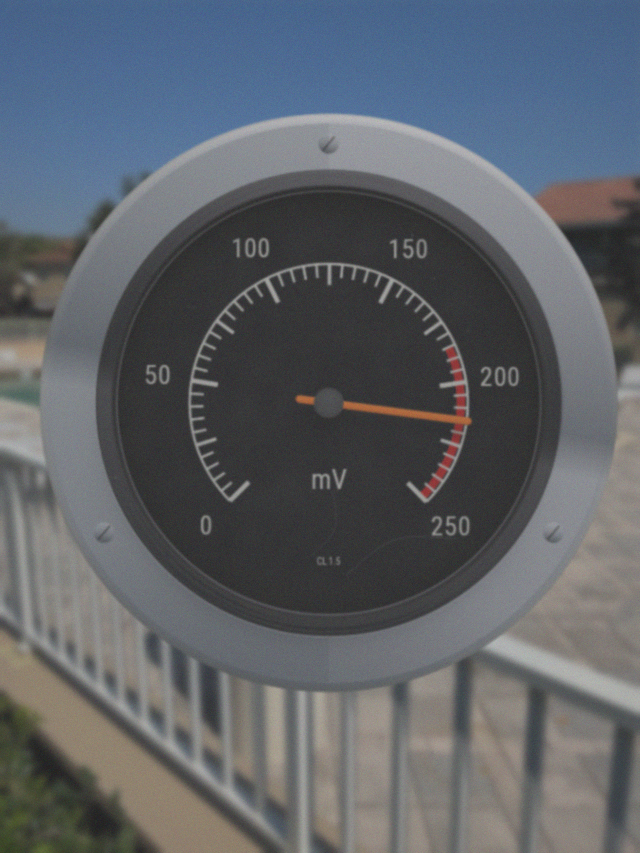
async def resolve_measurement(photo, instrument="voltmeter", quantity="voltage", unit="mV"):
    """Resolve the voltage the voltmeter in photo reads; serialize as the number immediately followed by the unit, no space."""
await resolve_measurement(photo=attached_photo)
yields 215mV
